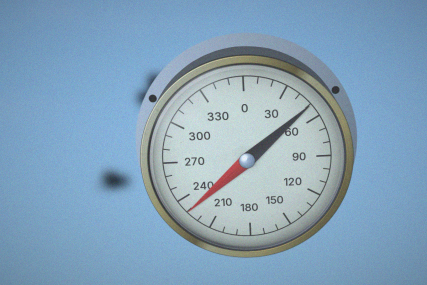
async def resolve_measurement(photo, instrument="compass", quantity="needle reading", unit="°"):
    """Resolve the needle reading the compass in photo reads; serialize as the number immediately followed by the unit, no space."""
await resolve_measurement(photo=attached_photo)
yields 230°
